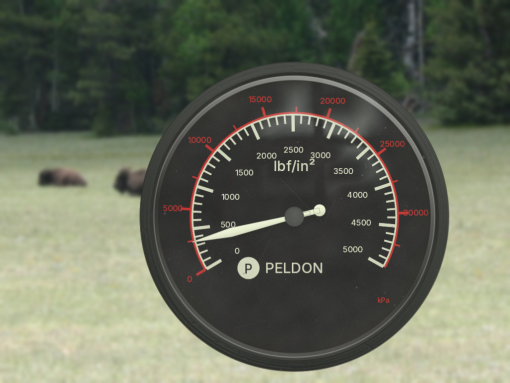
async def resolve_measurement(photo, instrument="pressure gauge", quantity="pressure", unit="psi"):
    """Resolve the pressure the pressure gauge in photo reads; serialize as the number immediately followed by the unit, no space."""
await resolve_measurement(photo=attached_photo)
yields 350psi
